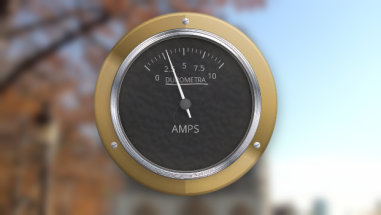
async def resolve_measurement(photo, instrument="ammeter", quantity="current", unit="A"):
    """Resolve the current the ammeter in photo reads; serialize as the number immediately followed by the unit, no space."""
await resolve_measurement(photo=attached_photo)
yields 3A
